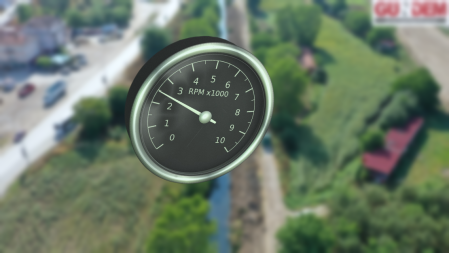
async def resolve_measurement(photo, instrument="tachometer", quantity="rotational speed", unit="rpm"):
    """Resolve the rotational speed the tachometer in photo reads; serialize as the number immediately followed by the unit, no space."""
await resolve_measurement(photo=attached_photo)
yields 2500rpm
